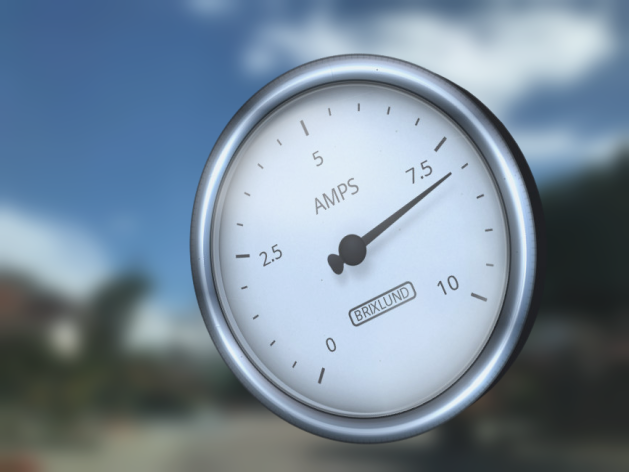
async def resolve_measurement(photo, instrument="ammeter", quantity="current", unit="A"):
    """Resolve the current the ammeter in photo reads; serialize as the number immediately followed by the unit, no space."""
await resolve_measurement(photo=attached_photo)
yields 8A
